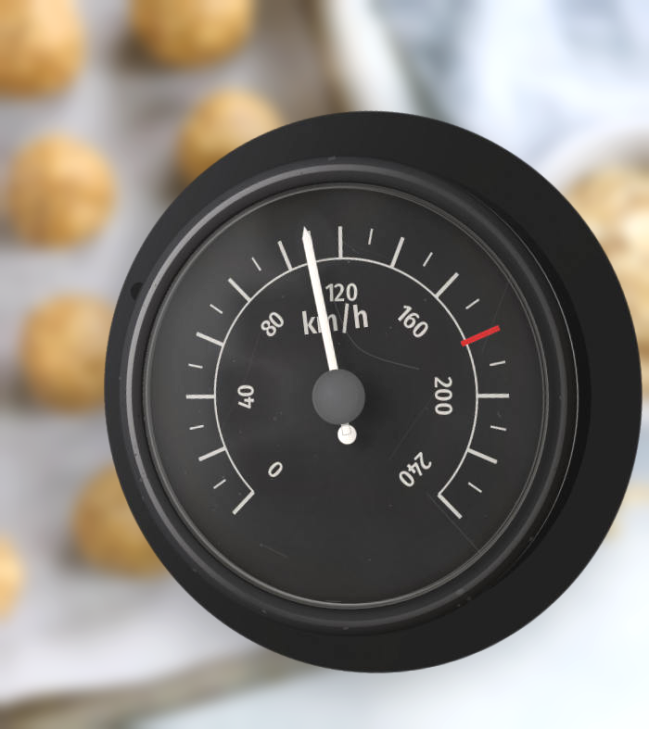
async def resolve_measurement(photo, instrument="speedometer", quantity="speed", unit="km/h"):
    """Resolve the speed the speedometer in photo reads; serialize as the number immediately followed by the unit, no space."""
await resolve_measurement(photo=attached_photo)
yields 110km/h
